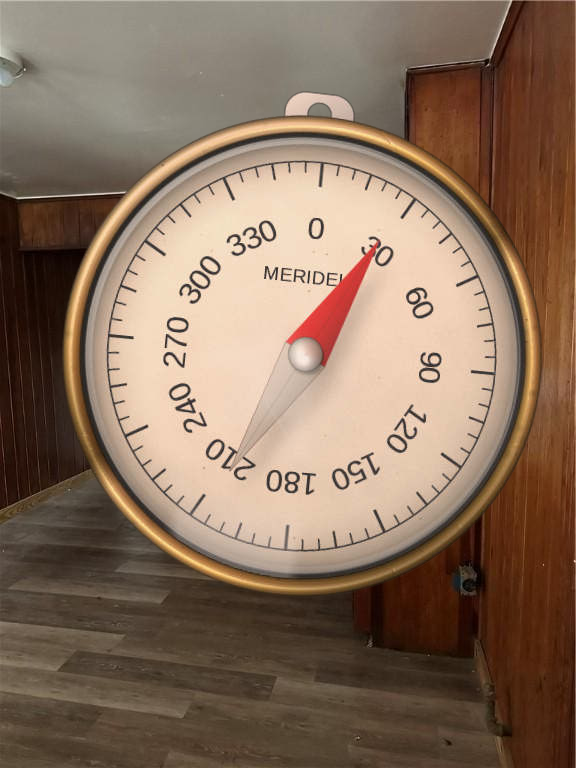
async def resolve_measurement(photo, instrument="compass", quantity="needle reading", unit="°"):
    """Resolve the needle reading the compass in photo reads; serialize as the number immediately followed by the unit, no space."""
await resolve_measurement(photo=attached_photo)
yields 27.5°
